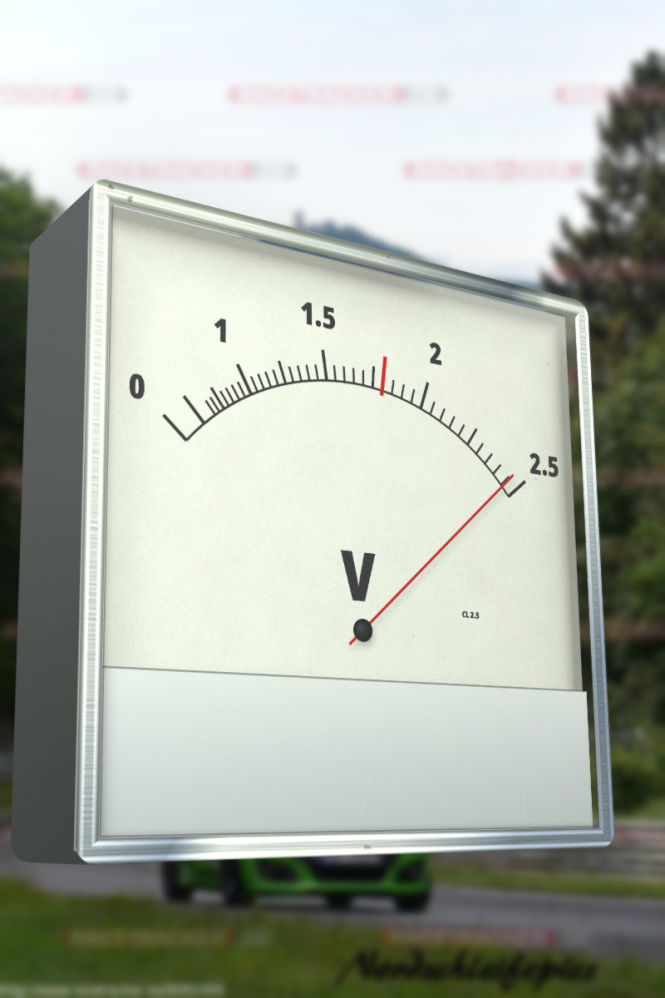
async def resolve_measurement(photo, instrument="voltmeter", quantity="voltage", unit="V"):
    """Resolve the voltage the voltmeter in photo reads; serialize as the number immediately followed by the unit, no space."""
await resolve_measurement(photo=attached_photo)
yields 2.45V
